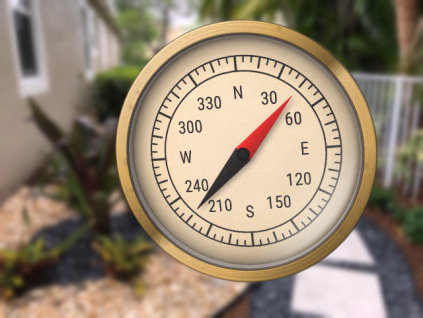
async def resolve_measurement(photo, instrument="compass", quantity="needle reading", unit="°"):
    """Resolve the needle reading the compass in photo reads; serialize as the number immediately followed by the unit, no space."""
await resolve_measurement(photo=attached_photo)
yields 45°
